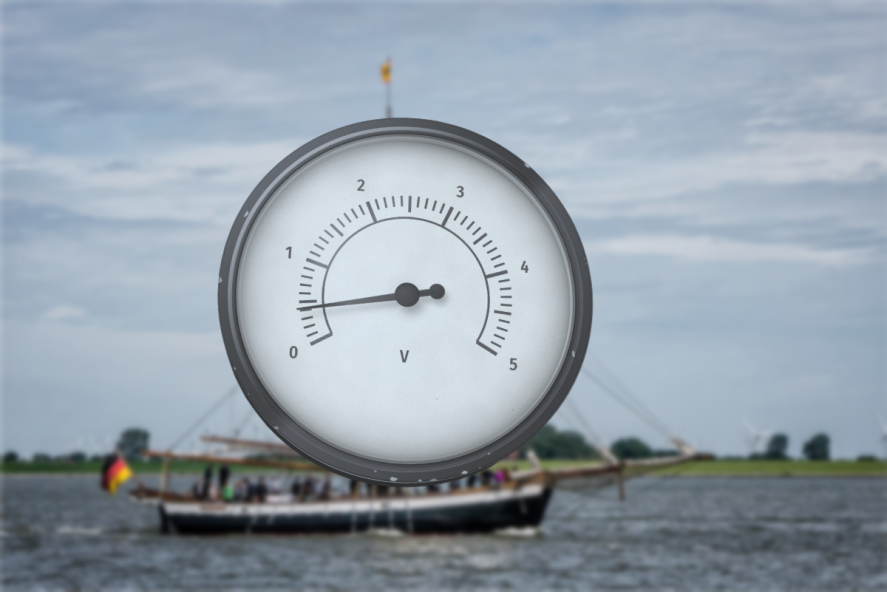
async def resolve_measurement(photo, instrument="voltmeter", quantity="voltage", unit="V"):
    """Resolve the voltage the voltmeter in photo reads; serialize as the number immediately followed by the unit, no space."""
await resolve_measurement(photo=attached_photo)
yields 0.4V
